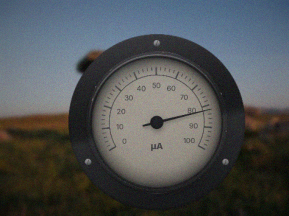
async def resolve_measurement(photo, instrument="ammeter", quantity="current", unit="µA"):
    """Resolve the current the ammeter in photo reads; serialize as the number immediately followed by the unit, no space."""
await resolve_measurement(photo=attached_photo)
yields 82µA
